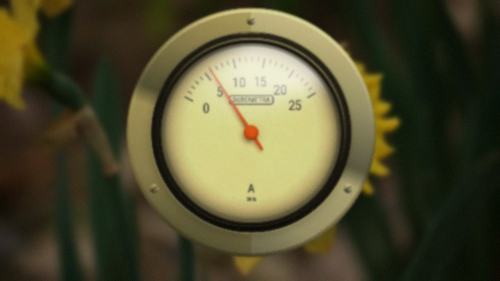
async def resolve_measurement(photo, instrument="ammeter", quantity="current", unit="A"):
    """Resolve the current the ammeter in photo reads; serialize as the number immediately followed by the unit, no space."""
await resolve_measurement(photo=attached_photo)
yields 6A
